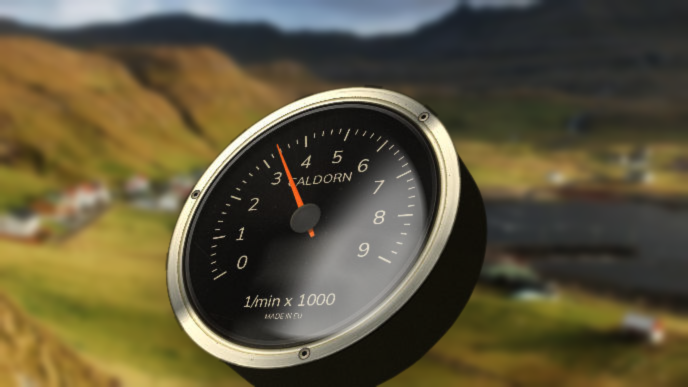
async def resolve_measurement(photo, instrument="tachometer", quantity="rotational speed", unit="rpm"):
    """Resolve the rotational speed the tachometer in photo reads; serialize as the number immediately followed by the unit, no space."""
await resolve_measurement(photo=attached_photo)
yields 3400rpm
